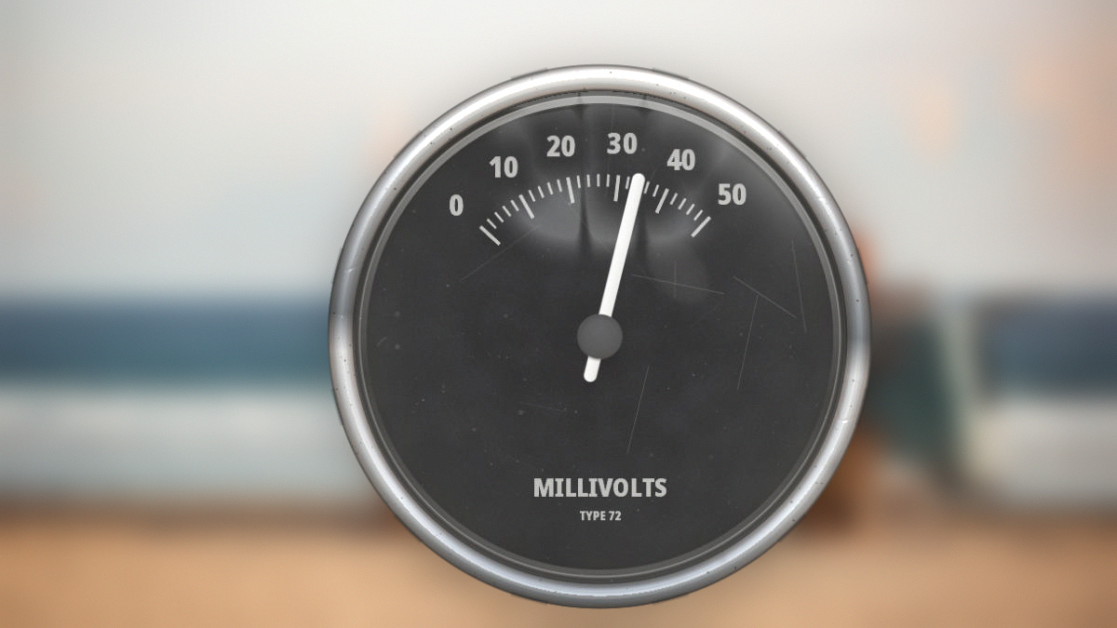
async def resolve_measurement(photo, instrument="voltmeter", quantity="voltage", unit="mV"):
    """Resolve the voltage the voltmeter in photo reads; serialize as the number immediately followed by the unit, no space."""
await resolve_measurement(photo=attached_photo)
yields 34mV
